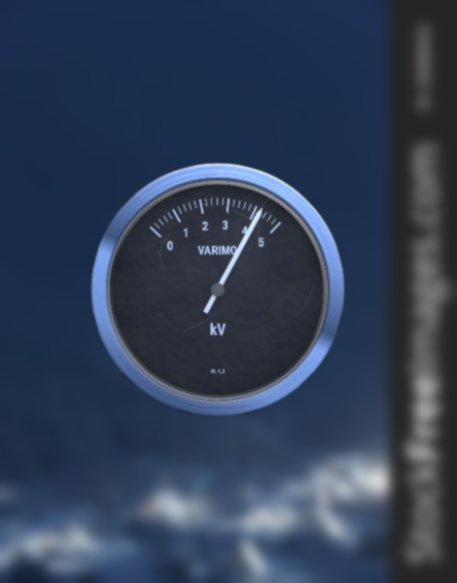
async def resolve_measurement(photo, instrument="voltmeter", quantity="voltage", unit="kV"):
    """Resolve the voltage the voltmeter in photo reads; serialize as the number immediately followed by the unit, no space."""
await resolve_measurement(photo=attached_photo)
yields 4.2kV
